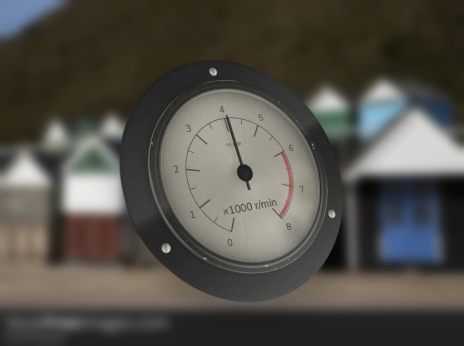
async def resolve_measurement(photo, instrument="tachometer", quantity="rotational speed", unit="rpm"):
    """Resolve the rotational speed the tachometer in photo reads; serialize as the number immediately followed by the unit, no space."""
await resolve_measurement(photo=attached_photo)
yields 4000rpm
